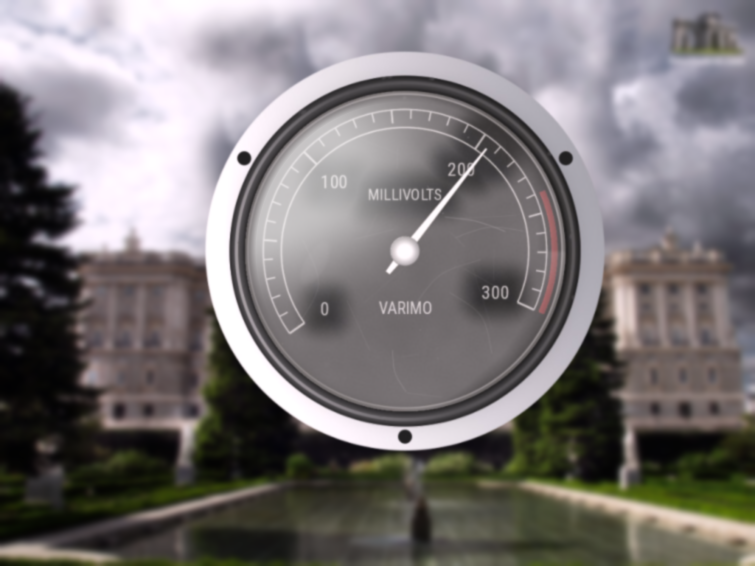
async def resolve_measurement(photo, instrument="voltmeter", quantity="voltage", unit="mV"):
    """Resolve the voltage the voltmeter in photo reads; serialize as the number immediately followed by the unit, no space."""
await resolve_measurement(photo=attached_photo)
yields 205mV
